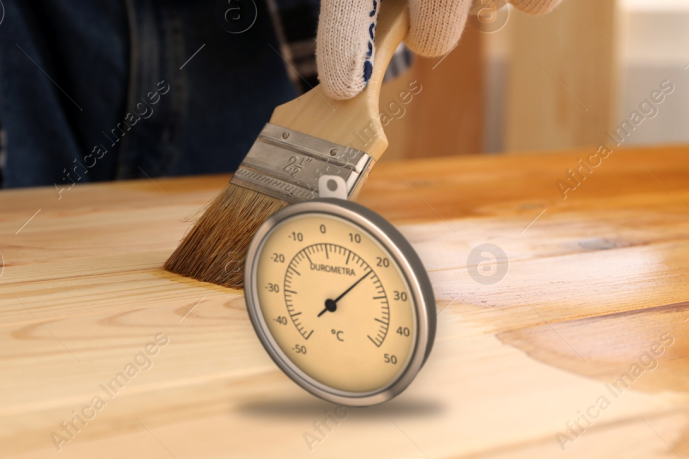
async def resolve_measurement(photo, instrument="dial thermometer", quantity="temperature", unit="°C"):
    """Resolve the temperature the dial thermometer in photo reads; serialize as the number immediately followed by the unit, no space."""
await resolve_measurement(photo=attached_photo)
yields 20°C
